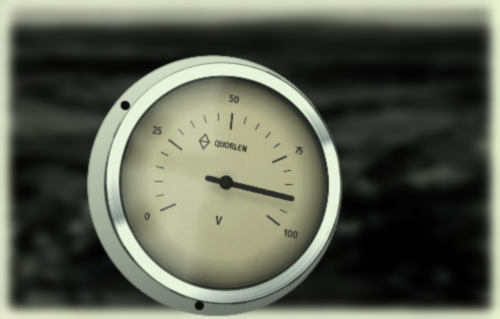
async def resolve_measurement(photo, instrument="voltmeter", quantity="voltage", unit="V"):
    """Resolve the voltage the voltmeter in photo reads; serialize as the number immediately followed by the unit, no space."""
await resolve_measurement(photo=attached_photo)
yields 90V
